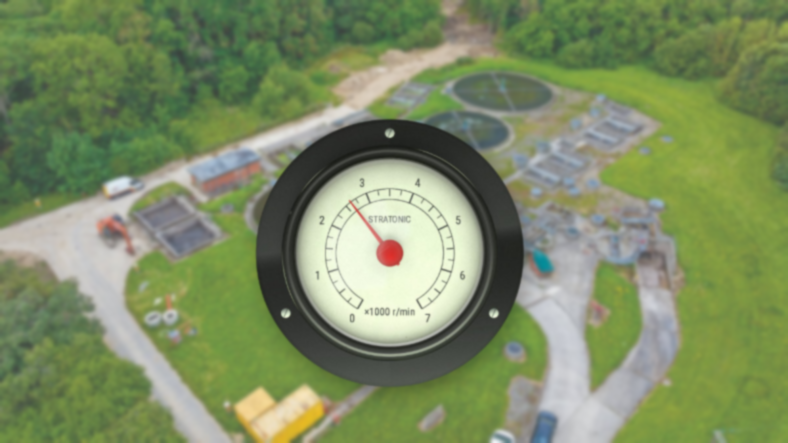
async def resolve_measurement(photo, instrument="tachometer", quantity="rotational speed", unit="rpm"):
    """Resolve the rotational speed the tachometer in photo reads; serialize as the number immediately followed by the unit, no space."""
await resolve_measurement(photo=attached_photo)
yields 2625rpm
